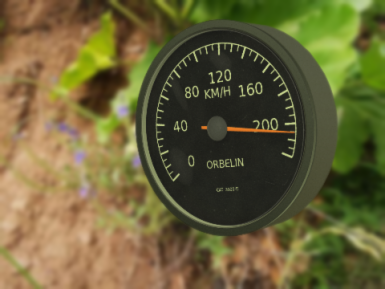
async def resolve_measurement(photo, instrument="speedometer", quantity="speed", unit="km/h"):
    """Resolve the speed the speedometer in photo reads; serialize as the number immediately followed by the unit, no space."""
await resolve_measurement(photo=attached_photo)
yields 205km/h
